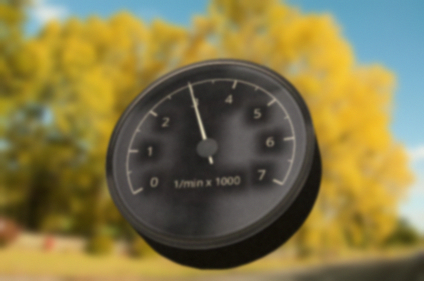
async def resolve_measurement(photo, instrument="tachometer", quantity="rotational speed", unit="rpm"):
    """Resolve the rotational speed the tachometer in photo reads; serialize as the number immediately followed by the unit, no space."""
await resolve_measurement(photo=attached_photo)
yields 3000rpm
